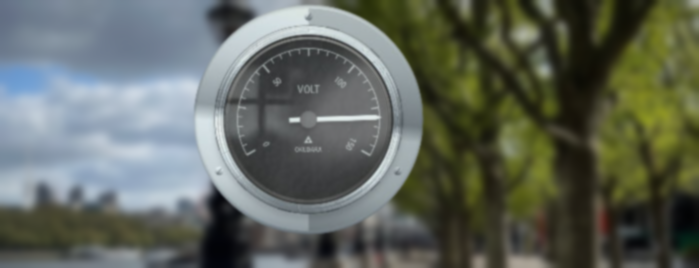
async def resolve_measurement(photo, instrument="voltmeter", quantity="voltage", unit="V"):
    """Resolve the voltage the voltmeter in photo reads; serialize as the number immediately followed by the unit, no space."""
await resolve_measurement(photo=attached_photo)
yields 130V
